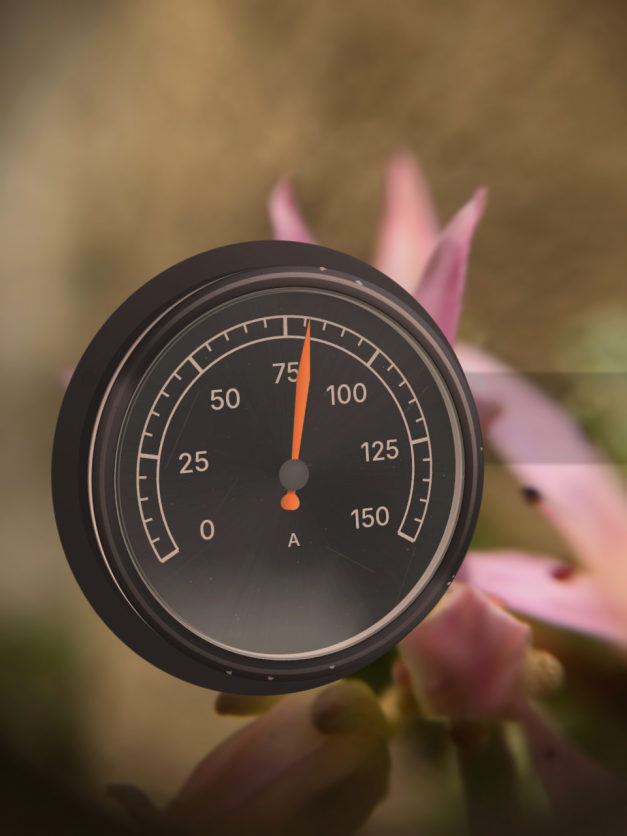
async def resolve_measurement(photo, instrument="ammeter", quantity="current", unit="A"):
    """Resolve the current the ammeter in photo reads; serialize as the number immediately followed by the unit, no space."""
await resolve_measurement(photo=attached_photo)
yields 80A
